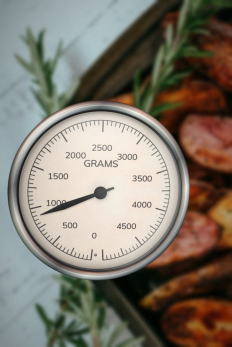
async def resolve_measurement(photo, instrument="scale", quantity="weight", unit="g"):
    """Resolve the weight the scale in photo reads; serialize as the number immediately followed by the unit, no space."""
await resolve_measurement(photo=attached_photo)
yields 900g
